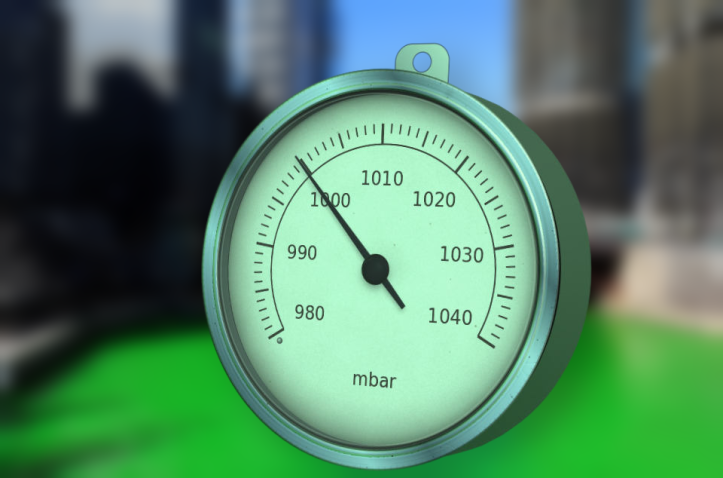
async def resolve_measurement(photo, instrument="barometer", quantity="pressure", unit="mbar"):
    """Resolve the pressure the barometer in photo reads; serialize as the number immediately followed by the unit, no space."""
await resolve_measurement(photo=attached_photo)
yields 1000mbar
